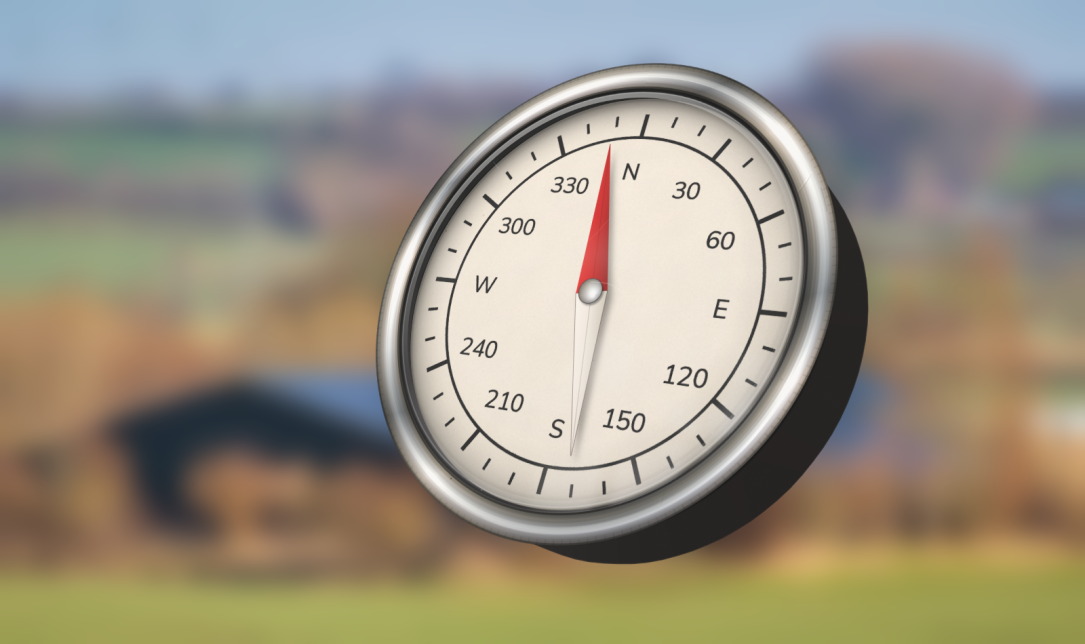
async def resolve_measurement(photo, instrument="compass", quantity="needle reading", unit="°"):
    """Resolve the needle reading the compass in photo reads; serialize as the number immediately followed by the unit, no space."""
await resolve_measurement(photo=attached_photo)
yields 350°
